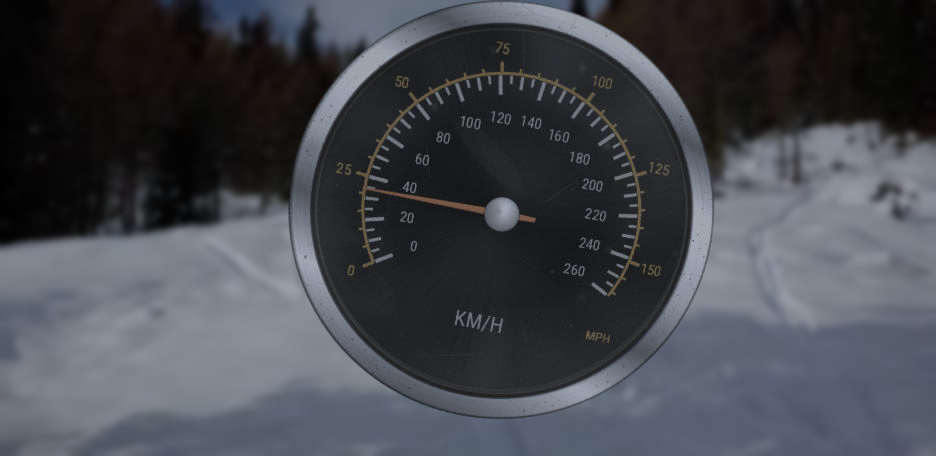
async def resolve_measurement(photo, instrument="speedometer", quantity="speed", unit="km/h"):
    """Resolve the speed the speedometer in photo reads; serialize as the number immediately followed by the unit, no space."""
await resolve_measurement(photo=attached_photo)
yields 35km/h
